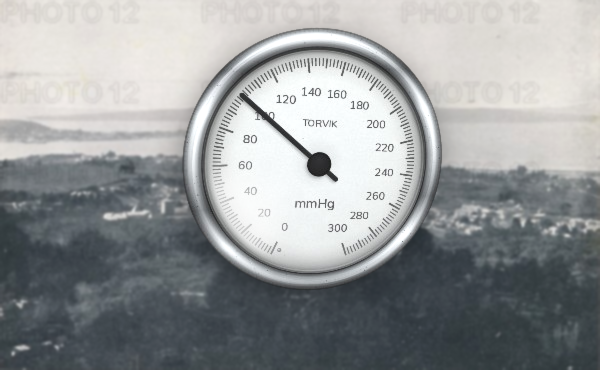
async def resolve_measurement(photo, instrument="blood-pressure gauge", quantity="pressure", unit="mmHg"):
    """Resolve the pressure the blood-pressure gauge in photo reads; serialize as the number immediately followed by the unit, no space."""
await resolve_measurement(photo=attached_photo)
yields 100mmHg
